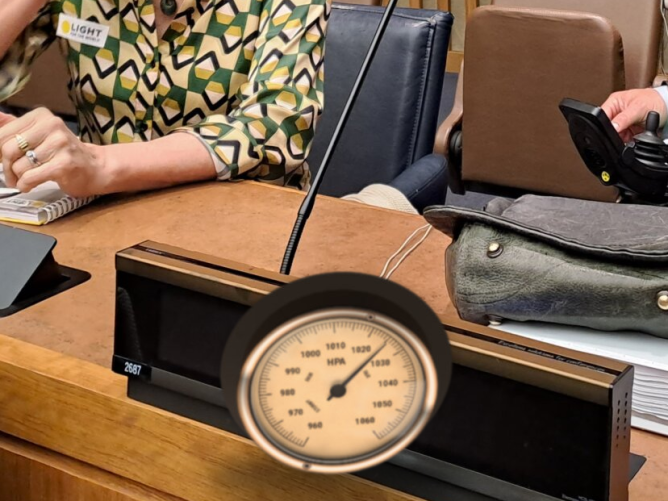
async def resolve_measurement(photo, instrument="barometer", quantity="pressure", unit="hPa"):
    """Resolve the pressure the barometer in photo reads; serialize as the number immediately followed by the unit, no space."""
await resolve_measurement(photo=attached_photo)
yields 1025hPa
